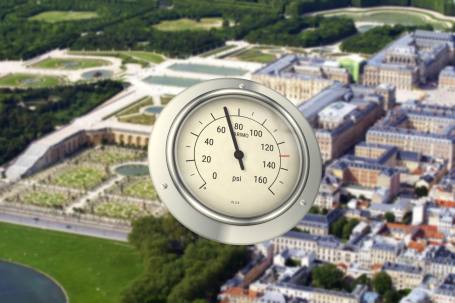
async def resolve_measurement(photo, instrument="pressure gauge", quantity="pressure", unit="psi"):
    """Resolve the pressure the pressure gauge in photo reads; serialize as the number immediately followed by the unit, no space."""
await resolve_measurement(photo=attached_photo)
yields 70psi
